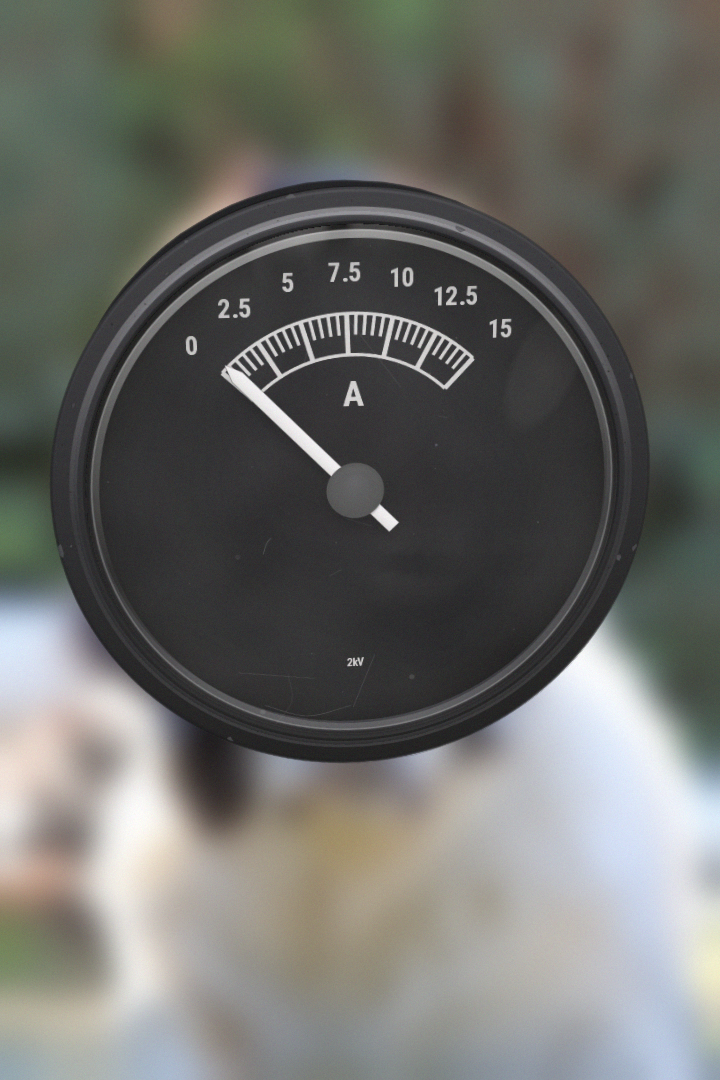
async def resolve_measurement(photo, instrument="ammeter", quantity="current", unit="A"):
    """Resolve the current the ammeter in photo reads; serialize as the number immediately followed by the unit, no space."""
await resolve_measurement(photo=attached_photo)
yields 0.5A
